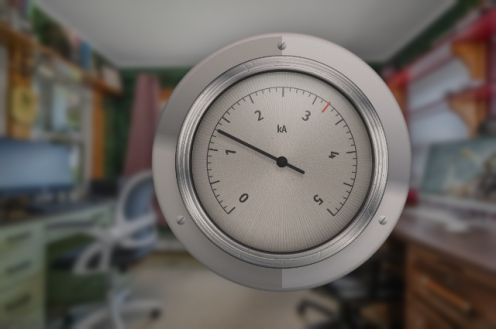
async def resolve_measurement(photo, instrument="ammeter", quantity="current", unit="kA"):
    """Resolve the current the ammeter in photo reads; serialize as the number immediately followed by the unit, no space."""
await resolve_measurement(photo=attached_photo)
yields 1.3kA
